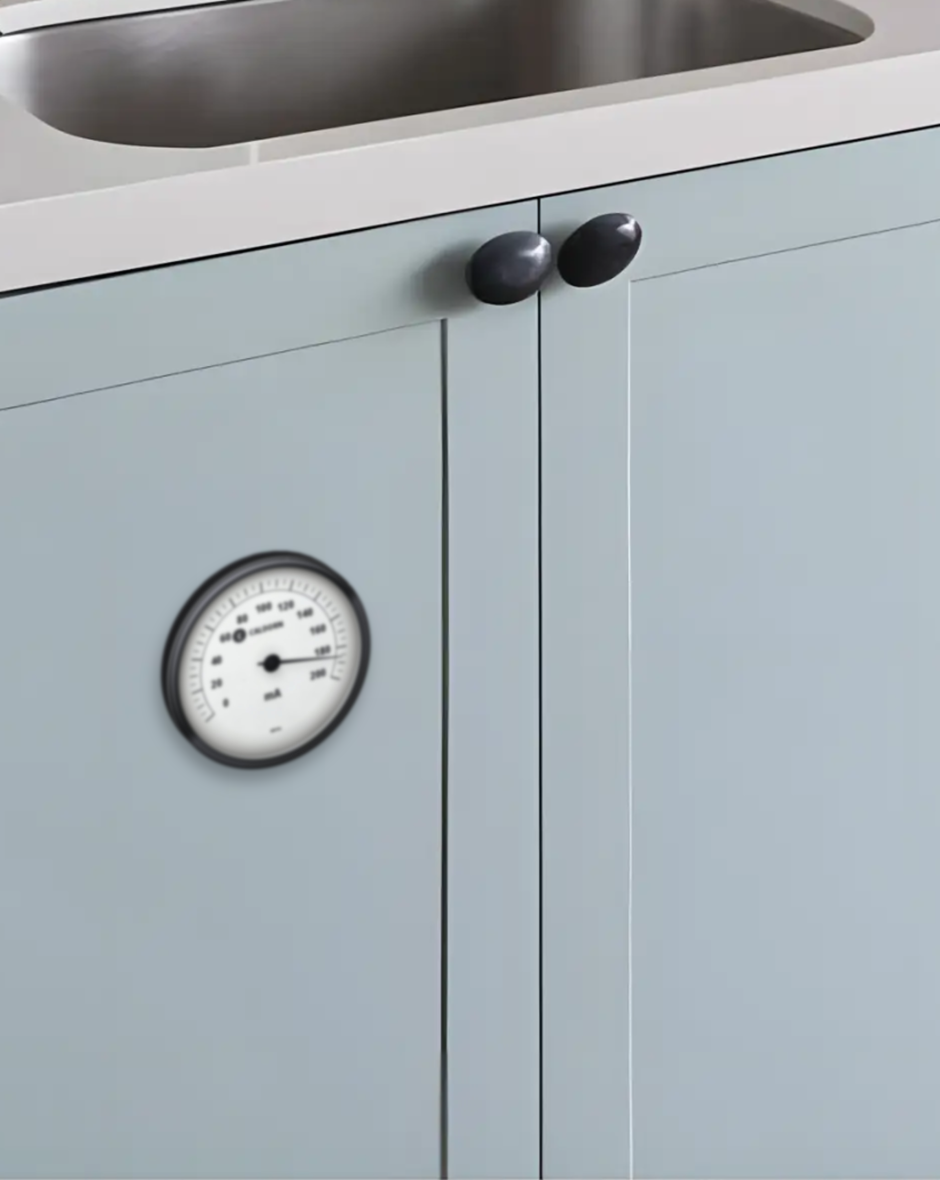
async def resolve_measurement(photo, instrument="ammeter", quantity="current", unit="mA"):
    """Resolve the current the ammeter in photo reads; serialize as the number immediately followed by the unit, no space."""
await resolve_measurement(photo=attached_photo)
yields 185mA
